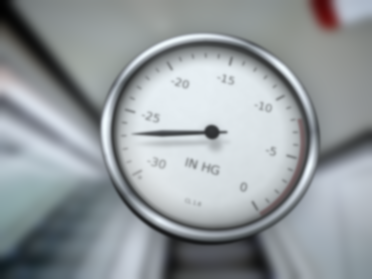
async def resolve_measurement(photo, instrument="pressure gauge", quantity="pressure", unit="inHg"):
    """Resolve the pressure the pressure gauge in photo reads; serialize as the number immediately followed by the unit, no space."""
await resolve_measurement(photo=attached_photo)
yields -27inHg
